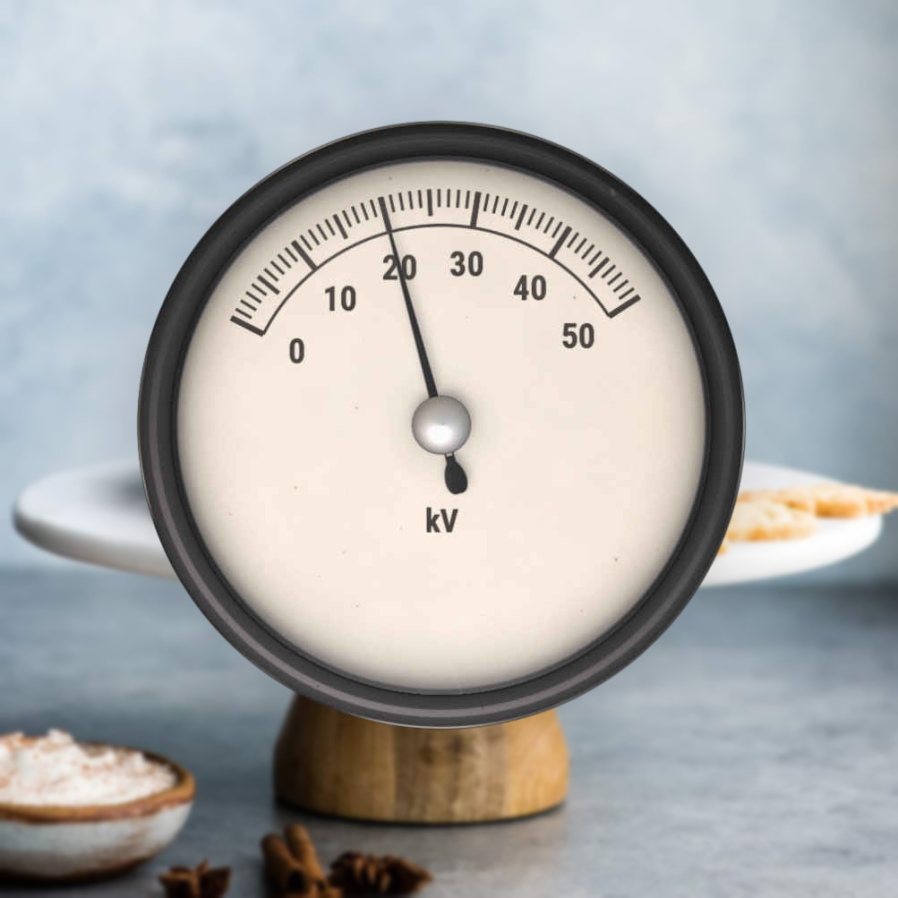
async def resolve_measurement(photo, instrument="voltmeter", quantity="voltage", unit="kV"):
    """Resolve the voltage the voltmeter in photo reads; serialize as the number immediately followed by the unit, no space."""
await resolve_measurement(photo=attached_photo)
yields 20kV
